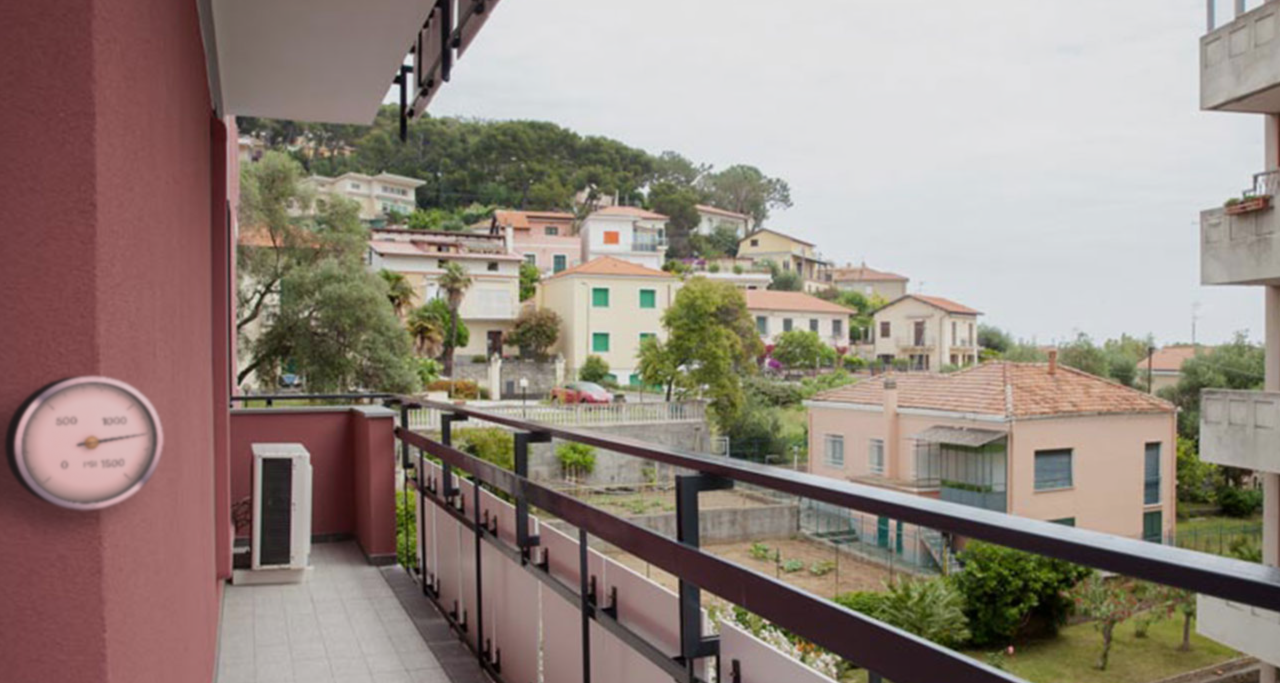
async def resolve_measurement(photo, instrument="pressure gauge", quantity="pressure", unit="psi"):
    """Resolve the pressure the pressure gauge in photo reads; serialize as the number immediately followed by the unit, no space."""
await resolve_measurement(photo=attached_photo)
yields 1200psi
